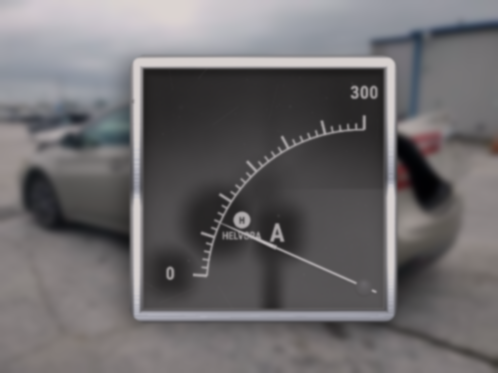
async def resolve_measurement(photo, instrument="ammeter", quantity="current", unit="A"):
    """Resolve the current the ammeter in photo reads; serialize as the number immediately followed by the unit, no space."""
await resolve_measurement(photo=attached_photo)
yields 70A
